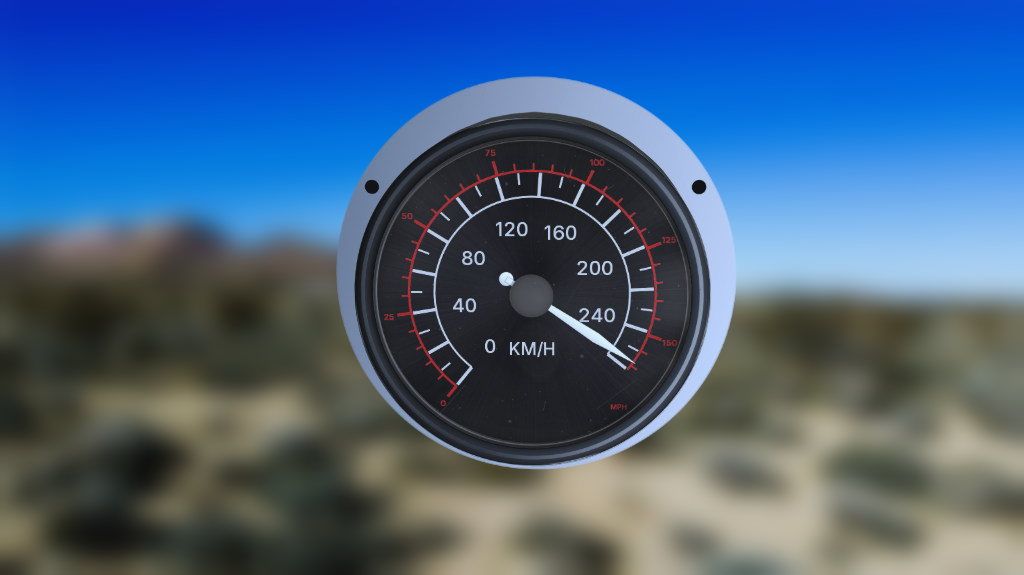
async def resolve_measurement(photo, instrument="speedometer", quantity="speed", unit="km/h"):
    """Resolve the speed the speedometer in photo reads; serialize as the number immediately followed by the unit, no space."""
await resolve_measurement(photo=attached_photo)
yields 255km/h
